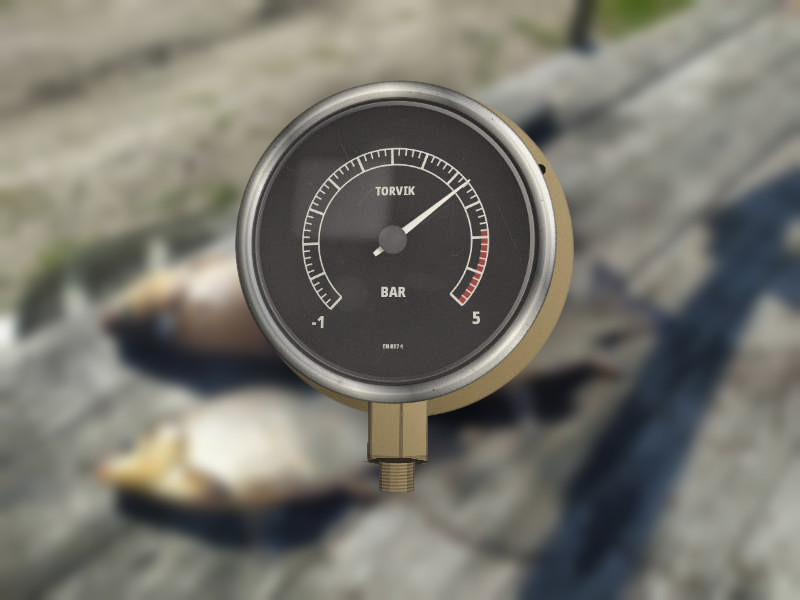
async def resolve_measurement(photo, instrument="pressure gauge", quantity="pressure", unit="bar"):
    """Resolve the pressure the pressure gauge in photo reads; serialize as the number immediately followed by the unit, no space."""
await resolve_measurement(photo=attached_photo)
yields 3.2bar
